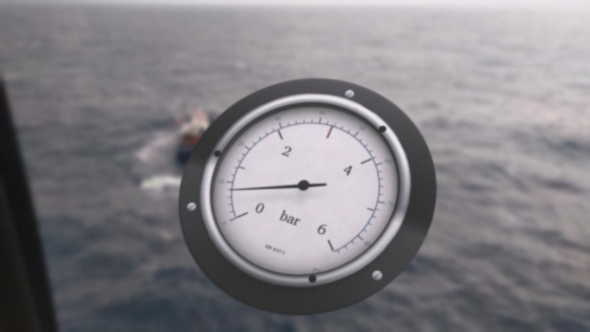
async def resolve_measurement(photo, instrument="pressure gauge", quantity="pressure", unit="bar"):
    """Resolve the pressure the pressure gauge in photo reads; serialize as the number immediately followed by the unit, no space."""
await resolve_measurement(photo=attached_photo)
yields 0.5bar
